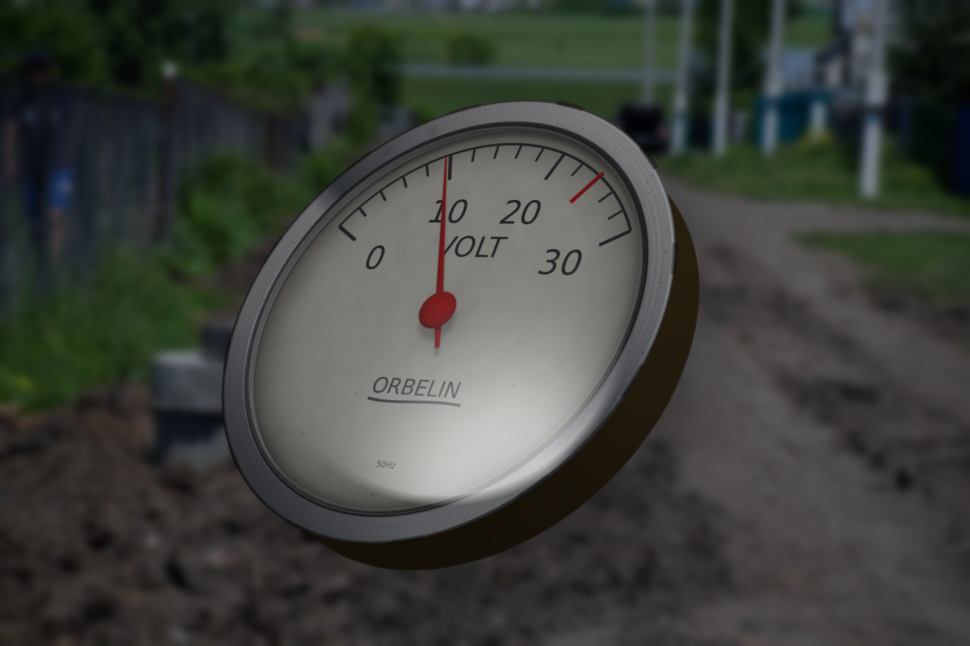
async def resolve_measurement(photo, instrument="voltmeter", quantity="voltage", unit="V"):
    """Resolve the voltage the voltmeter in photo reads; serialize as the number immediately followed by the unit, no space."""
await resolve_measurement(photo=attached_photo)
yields 10V
